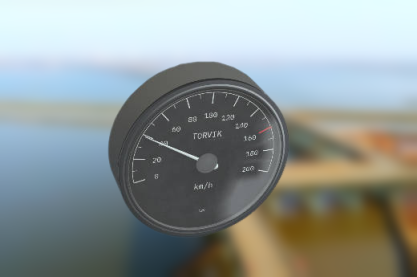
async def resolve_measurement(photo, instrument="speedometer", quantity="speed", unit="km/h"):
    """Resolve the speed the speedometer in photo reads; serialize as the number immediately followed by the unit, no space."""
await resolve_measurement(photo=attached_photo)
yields 40km/h
